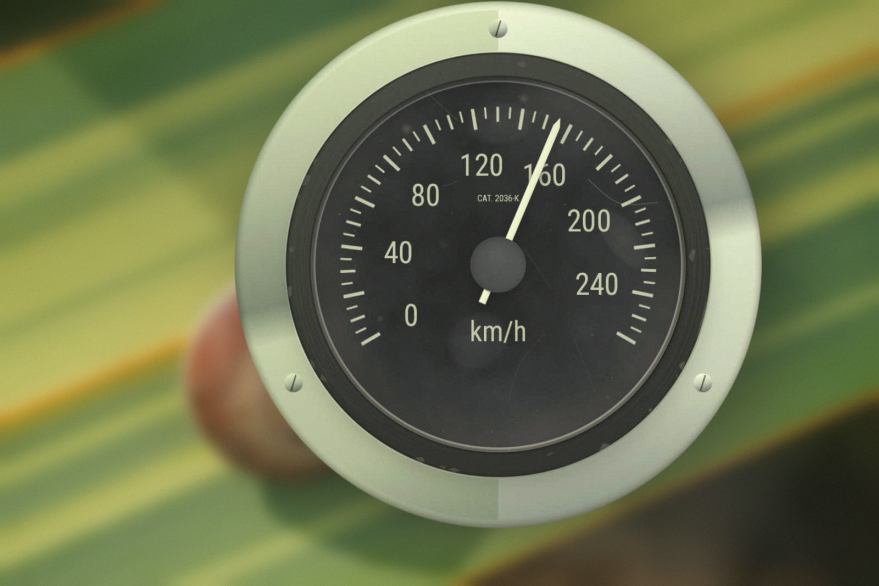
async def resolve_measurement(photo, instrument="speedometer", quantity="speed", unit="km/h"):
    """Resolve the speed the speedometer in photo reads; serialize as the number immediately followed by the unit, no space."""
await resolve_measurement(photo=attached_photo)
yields 155km/h
